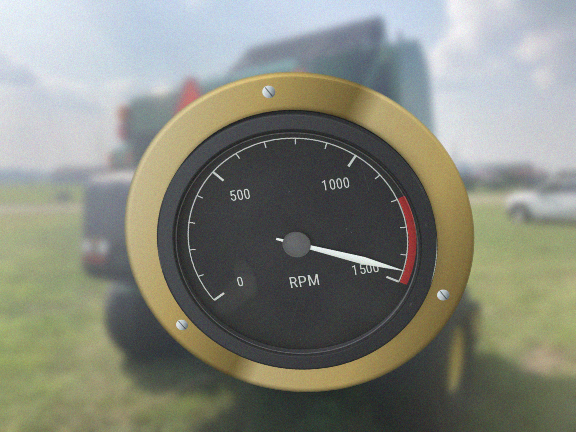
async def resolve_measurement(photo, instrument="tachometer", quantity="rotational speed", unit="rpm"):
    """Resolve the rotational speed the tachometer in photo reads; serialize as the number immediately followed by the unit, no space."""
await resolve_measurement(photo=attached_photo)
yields 1450rpm
